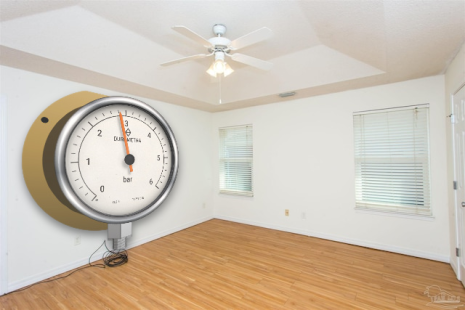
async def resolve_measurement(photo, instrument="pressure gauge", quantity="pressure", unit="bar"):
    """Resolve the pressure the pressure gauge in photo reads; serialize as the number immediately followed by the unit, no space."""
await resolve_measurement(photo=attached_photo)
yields 2.8bar
